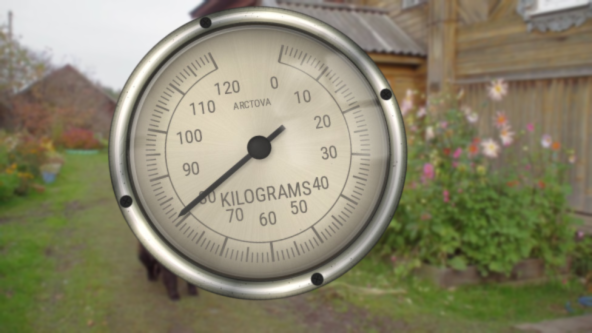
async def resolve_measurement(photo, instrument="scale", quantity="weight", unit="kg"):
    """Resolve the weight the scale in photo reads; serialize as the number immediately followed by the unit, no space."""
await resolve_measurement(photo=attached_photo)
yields 81kg
